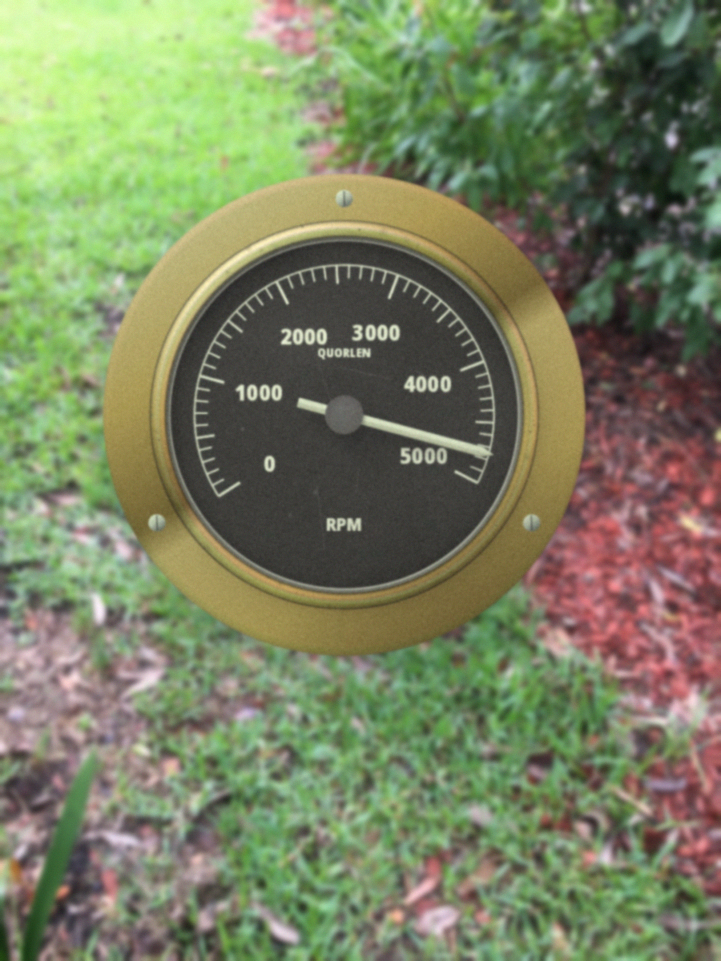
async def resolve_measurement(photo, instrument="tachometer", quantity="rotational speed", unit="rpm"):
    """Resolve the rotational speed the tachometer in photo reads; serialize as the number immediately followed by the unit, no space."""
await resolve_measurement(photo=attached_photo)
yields 4750rpm
